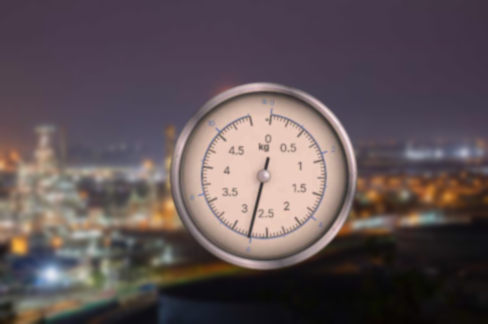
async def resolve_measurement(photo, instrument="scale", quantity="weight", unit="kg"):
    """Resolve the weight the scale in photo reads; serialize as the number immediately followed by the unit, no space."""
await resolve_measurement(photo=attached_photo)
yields 2.75kg
